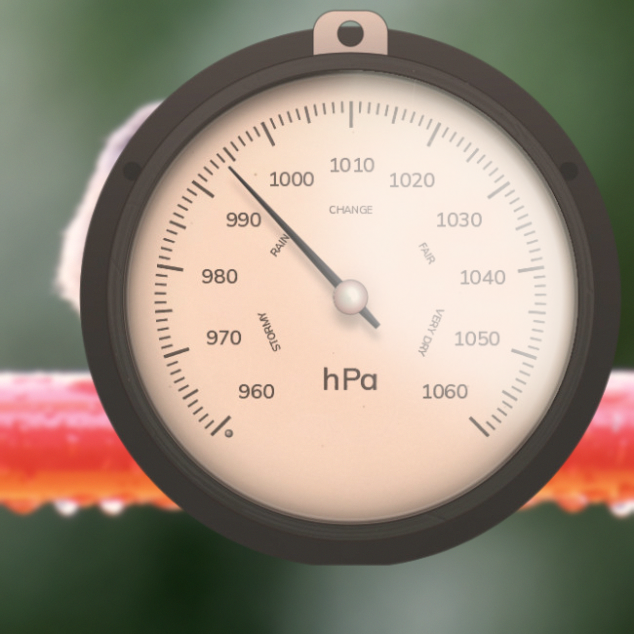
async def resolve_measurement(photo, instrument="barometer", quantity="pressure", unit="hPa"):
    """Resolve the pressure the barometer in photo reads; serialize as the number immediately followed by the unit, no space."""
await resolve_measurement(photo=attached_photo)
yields 994hPa
